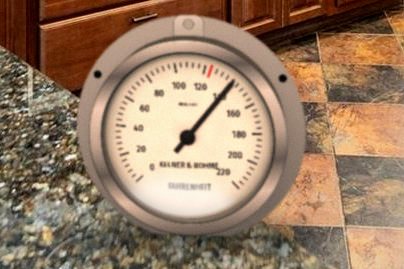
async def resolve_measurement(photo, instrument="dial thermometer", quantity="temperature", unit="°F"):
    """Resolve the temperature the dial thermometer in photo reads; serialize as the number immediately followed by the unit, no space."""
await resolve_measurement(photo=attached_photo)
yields 140°F
